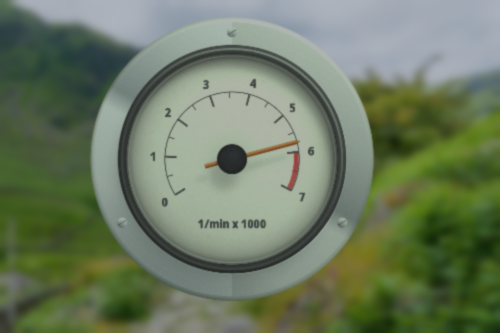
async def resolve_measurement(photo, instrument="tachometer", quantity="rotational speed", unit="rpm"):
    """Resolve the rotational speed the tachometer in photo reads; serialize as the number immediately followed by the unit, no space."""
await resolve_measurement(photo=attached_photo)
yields 5750rpm
